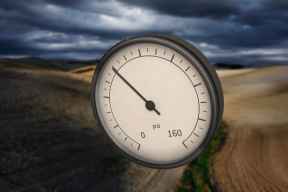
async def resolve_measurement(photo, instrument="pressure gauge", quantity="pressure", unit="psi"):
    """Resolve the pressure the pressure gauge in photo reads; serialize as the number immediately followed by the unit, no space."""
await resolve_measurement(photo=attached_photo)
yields 60psi
